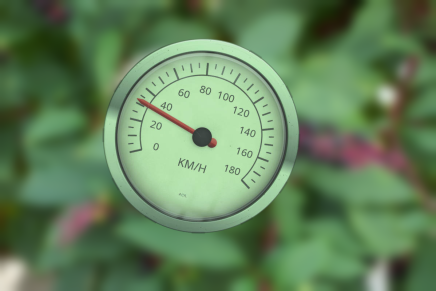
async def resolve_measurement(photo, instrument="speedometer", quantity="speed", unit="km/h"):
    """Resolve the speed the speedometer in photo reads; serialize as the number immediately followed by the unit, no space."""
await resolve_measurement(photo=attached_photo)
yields 32.5km/h
